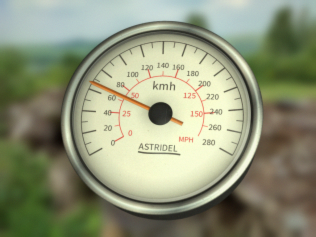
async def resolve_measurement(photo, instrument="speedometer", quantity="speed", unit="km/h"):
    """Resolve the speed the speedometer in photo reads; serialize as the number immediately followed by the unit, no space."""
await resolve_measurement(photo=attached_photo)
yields 65km/h
